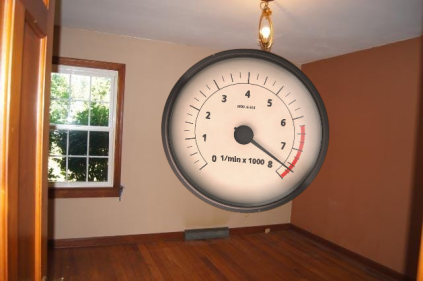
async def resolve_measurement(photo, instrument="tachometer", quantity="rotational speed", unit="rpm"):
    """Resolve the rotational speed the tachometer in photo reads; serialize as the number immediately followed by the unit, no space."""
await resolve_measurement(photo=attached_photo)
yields 7625rpm
